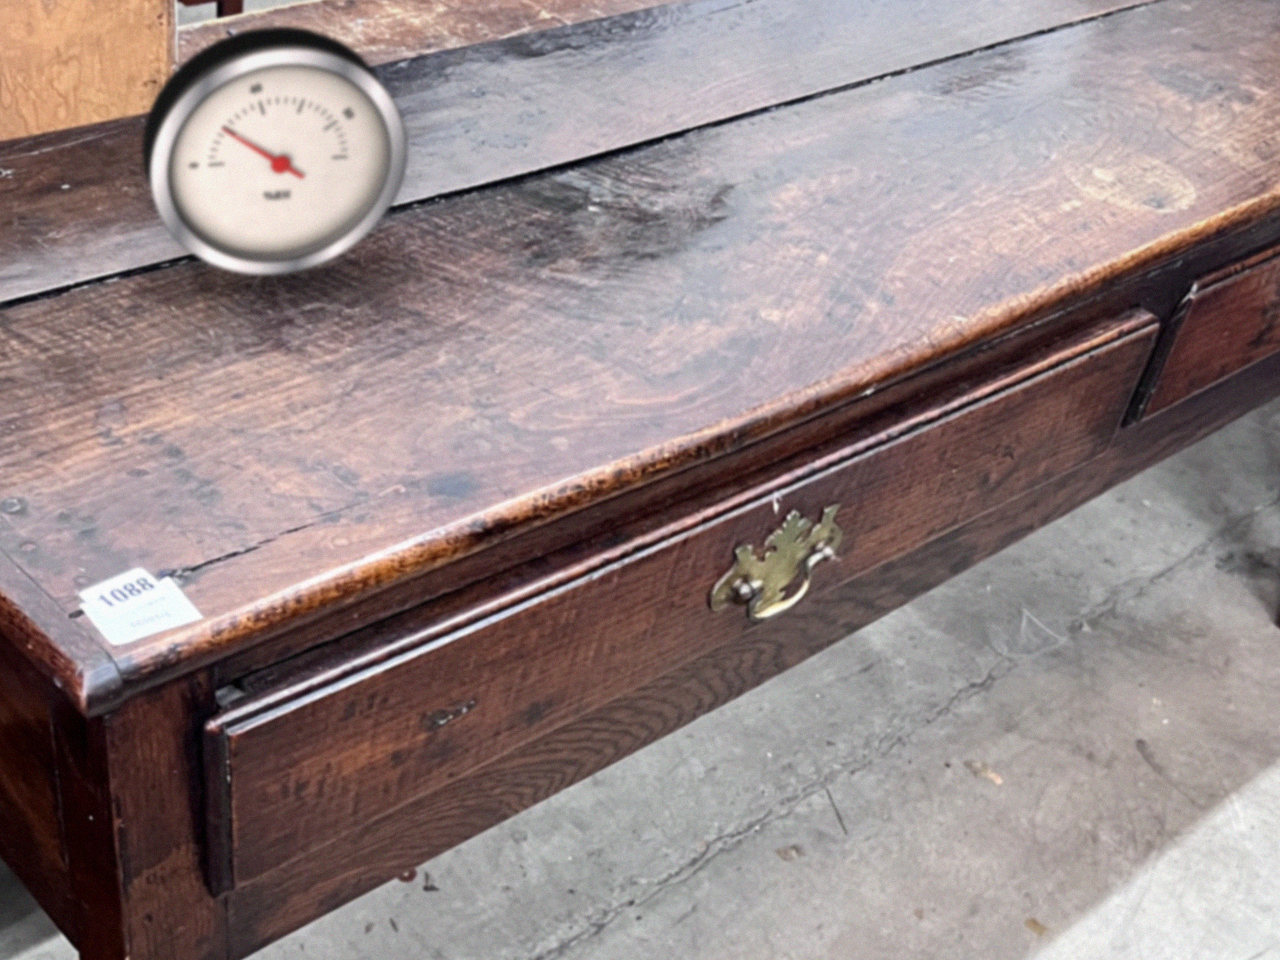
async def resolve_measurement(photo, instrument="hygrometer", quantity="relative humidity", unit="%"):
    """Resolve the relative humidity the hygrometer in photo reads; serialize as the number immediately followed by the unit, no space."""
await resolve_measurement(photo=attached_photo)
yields 20%
